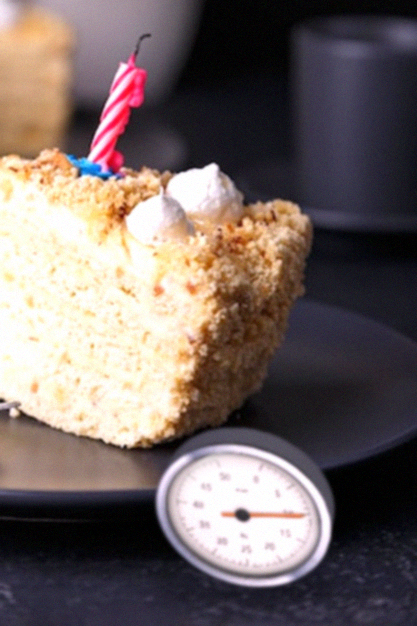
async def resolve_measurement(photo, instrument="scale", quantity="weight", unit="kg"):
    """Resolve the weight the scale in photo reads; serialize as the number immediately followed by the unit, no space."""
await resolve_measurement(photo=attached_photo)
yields 10kg
